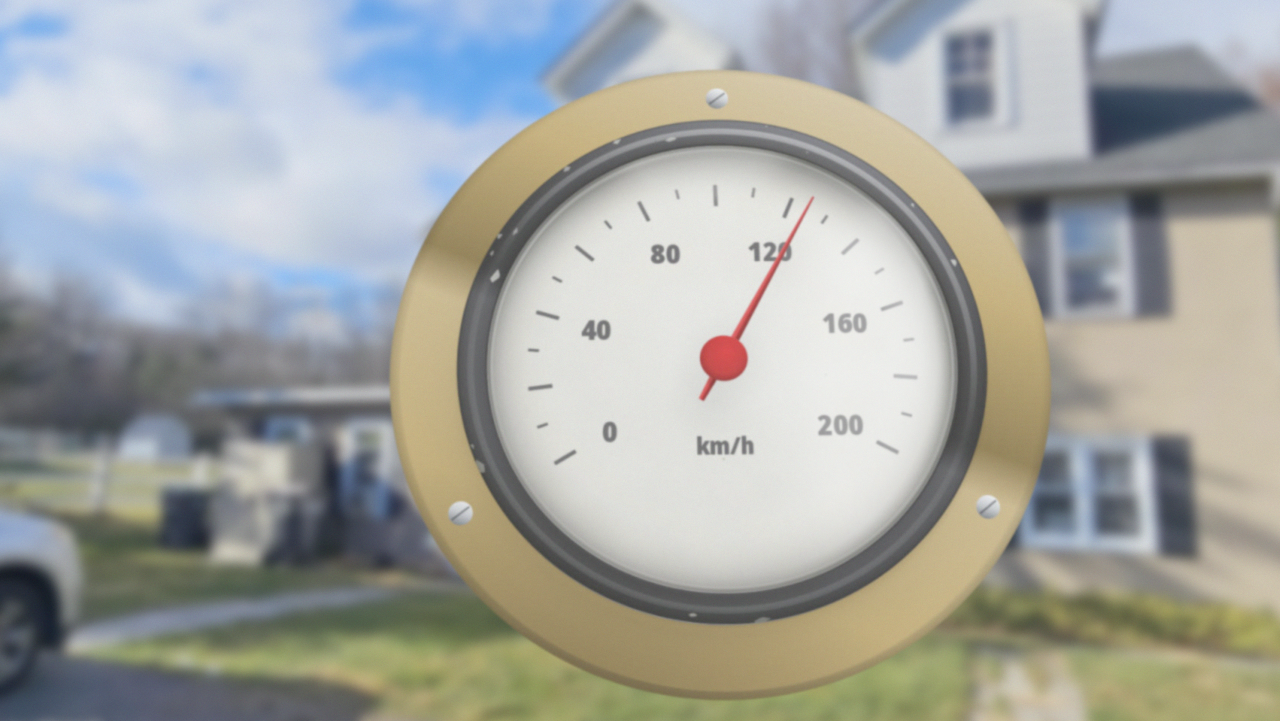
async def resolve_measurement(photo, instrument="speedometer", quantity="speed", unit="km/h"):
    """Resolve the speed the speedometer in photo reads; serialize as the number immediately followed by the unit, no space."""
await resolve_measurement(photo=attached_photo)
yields 125km/h
